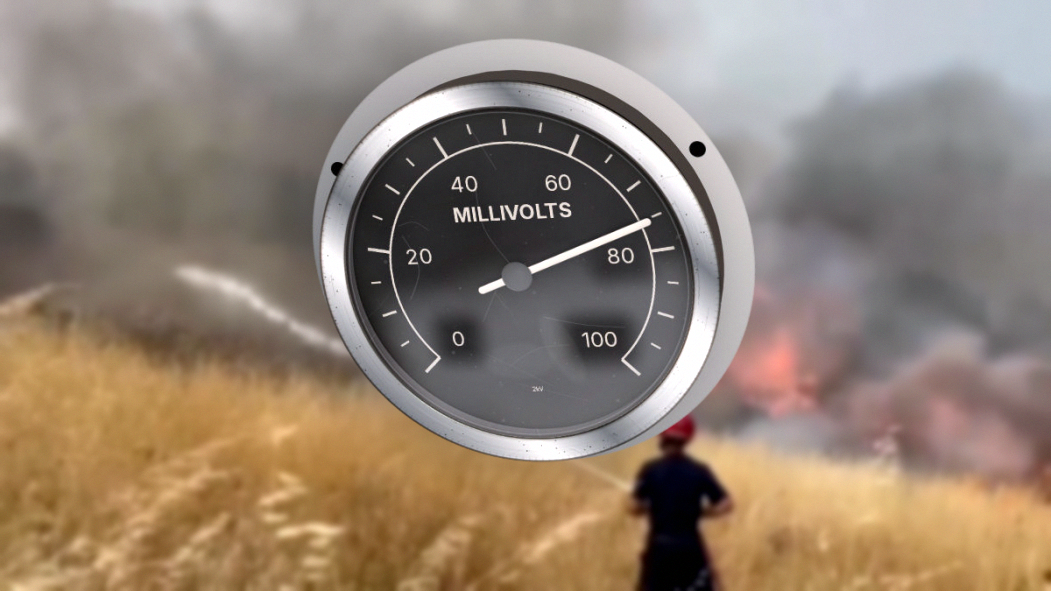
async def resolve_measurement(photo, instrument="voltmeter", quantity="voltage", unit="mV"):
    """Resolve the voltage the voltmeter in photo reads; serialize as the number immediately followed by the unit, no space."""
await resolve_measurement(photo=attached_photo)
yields 75mV
